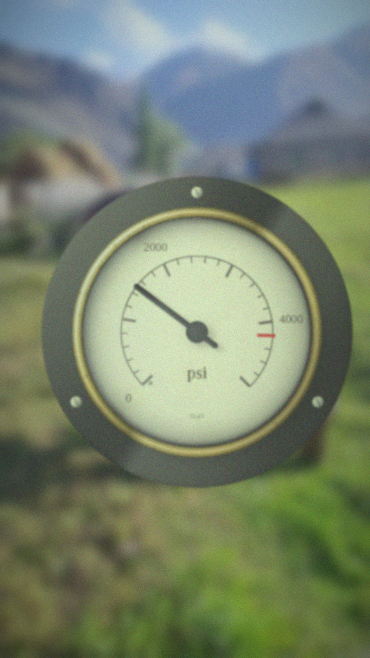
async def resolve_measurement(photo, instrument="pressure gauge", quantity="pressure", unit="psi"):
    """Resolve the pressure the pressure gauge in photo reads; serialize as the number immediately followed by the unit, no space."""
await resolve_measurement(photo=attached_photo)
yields 1500psi
